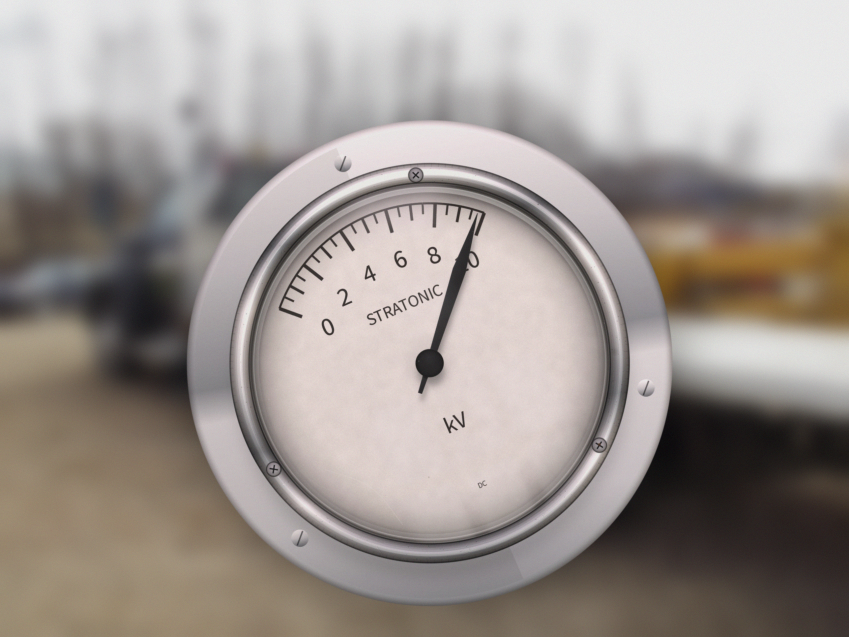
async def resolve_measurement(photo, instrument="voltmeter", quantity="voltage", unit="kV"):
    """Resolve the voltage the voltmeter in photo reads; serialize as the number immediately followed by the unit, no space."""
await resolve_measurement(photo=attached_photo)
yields 9.75kV
